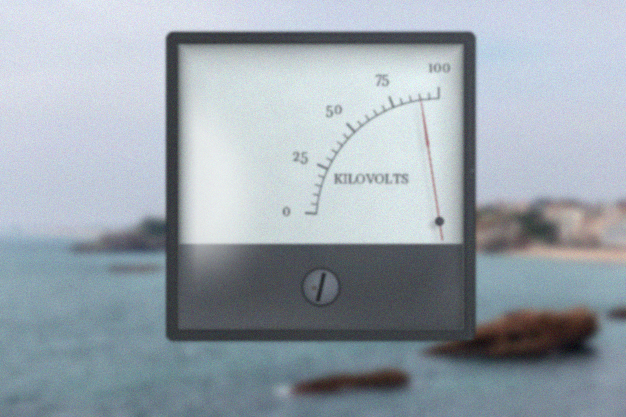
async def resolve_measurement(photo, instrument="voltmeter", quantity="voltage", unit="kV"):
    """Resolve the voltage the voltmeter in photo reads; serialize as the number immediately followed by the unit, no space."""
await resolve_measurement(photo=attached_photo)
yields 90kV
